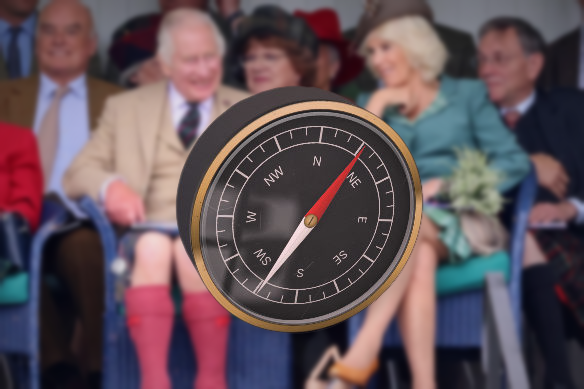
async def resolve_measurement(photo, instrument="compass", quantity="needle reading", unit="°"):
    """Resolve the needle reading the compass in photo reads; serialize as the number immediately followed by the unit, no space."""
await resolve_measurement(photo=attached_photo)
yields 30°
